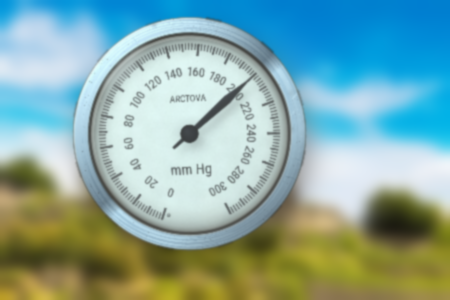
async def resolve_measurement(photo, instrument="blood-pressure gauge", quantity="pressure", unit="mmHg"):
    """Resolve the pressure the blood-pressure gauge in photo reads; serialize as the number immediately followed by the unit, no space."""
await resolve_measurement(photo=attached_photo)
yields 200mmHg
